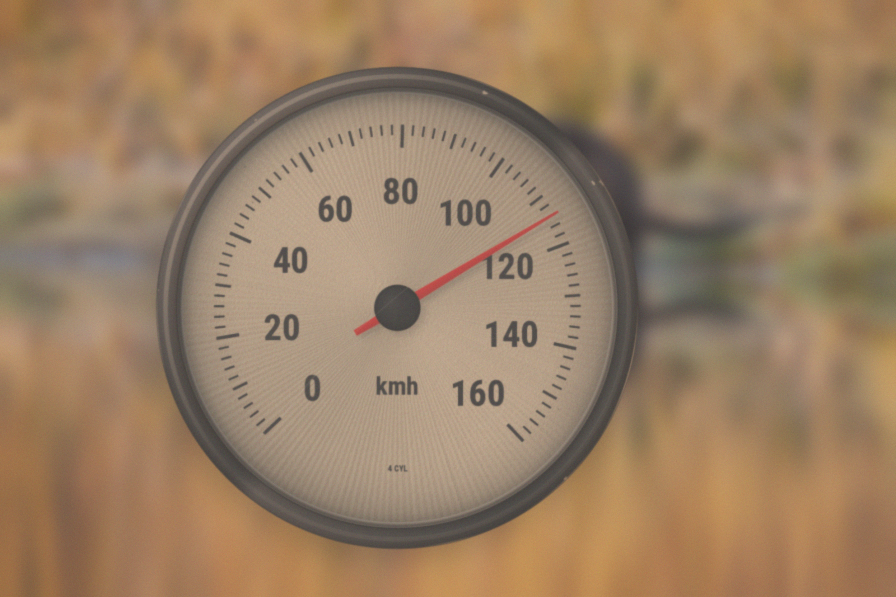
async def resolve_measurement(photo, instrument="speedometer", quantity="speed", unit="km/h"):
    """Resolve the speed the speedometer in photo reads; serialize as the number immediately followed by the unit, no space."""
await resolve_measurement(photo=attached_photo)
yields 114km/h
